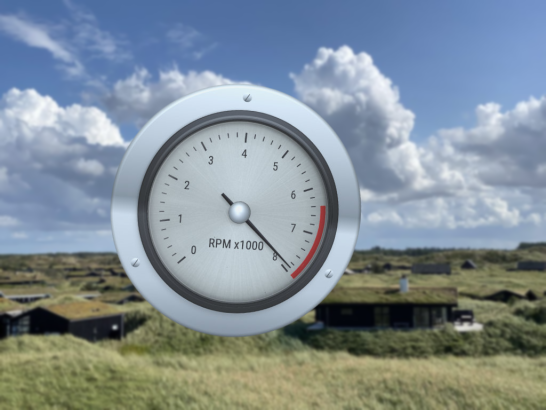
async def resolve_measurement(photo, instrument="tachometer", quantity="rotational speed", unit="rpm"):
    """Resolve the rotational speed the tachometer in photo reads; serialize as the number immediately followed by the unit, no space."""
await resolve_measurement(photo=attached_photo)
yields 7900rpm
